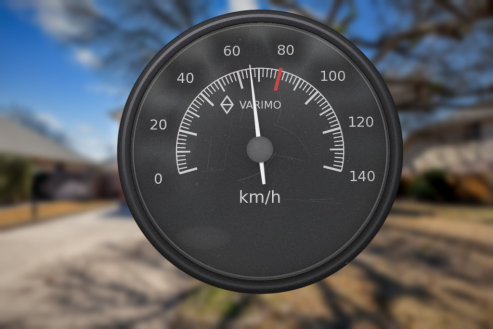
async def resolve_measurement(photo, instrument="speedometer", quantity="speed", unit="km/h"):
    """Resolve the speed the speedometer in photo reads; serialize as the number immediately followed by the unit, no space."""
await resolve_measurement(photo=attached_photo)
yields 66km/h
